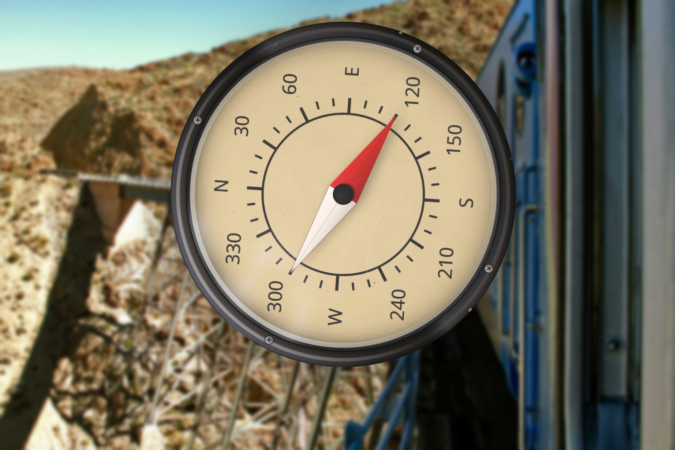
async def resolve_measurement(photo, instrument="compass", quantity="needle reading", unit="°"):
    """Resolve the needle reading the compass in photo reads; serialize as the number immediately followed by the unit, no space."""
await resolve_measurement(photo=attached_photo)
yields 120°
